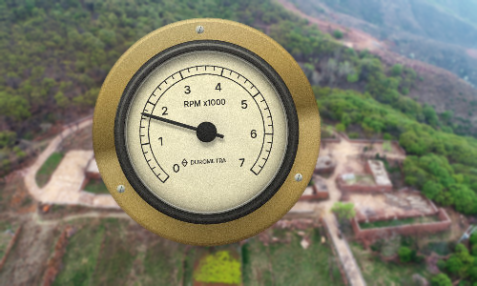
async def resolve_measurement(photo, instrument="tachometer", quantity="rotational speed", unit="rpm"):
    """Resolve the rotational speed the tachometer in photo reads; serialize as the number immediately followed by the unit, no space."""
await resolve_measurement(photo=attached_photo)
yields 1700rpm
